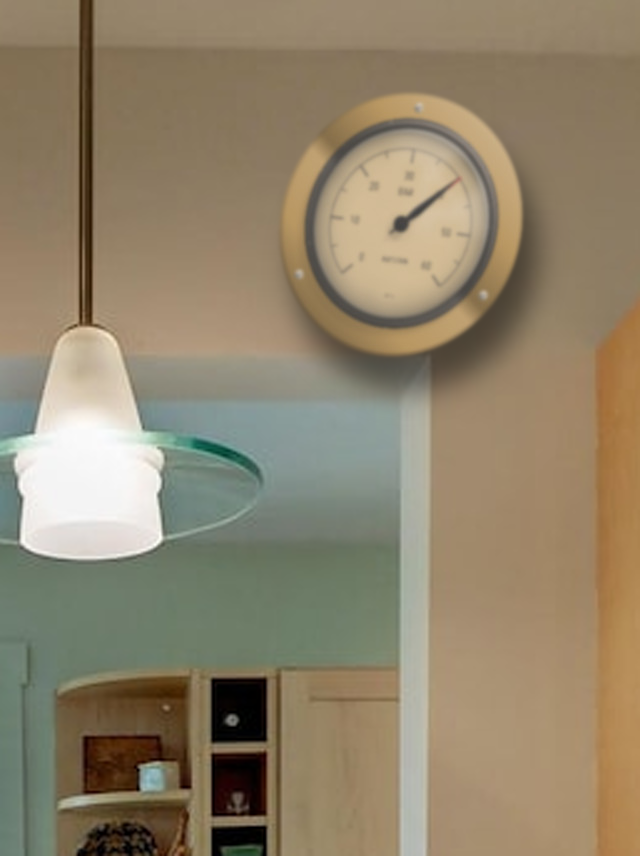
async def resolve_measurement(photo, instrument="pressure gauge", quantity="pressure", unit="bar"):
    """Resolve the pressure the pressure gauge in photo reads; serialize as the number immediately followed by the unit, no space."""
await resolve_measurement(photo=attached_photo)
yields 40bar
